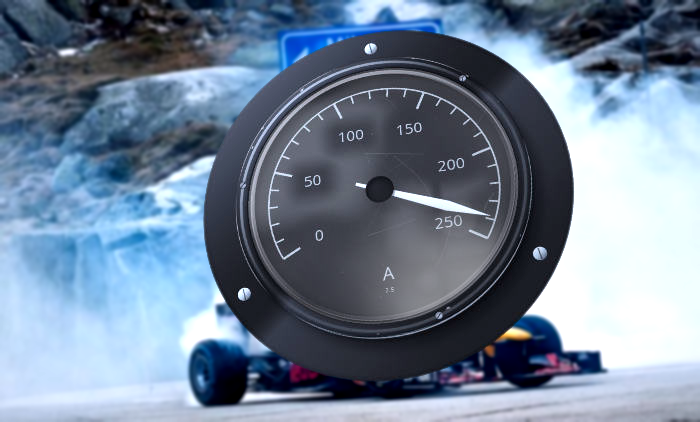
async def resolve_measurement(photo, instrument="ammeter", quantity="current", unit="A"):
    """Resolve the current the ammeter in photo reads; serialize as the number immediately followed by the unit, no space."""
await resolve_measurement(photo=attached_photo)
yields 240A
